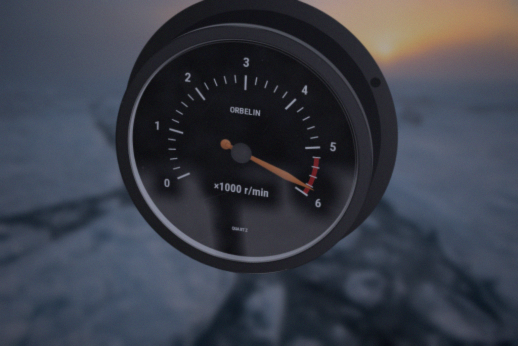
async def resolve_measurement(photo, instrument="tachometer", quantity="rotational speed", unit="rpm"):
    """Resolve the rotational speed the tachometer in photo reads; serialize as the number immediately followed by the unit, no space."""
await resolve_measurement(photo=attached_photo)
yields 5800rpm
